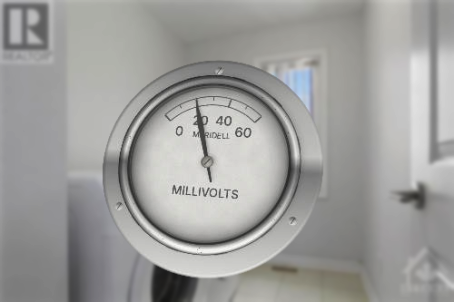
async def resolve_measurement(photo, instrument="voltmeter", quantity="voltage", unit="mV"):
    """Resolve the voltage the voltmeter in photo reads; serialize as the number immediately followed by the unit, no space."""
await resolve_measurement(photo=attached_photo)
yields 20mV
